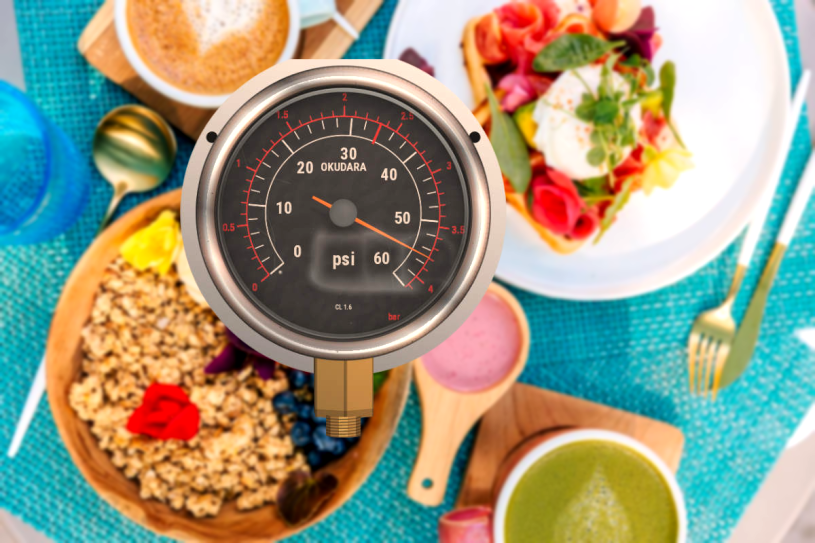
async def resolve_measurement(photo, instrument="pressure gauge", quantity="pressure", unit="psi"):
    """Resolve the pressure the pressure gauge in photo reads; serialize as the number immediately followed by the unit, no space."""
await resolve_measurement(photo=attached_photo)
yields 55psi
